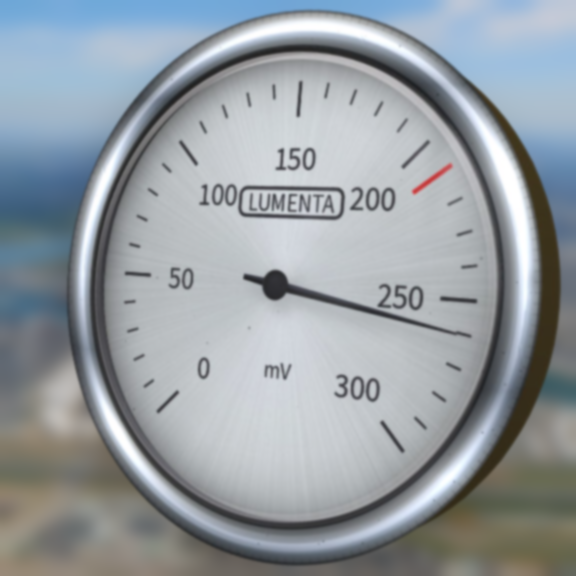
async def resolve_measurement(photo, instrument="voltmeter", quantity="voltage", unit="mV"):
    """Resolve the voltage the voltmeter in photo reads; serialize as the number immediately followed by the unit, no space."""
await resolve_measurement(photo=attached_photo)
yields 260mV
